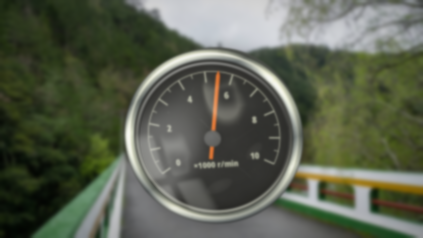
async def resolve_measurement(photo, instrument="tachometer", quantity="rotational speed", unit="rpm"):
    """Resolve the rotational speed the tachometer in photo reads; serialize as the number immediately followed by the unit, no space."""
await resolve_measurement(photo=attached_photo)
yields 5500rpm
